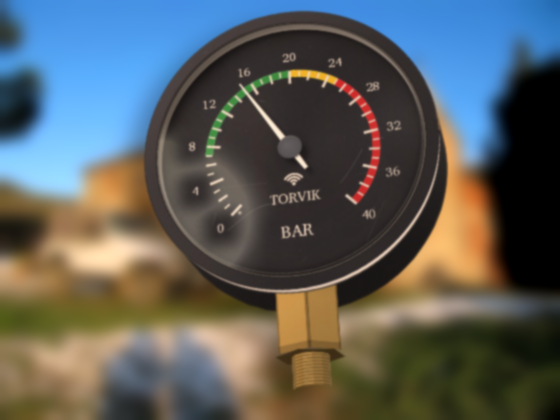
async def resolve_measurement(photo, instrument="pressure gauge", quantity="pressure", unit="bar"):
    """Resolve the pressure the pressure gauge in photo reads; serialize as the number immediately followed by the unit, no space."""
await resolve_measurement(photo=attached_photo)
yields 15bar
